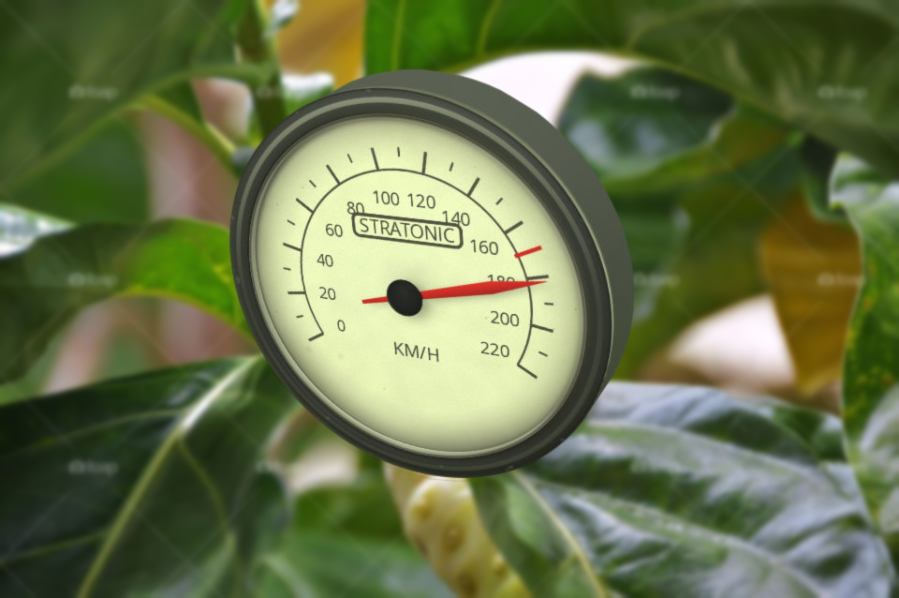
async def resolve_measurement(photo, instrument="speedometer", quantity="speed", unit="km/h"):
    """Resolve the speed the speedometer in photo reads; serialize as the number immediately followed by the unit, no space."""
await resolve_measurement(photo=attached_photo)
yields 180km/h
